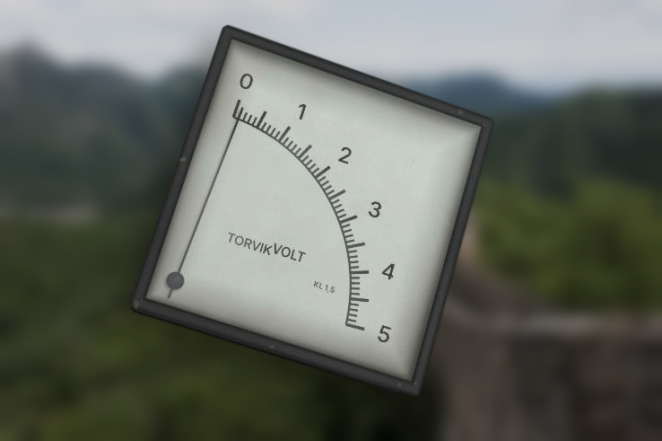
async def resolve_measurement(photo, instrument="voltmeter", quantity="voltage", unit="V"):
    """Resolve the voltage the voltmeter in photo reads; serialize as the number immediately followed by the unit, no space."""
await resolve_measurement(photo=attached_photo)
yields 0.1V
